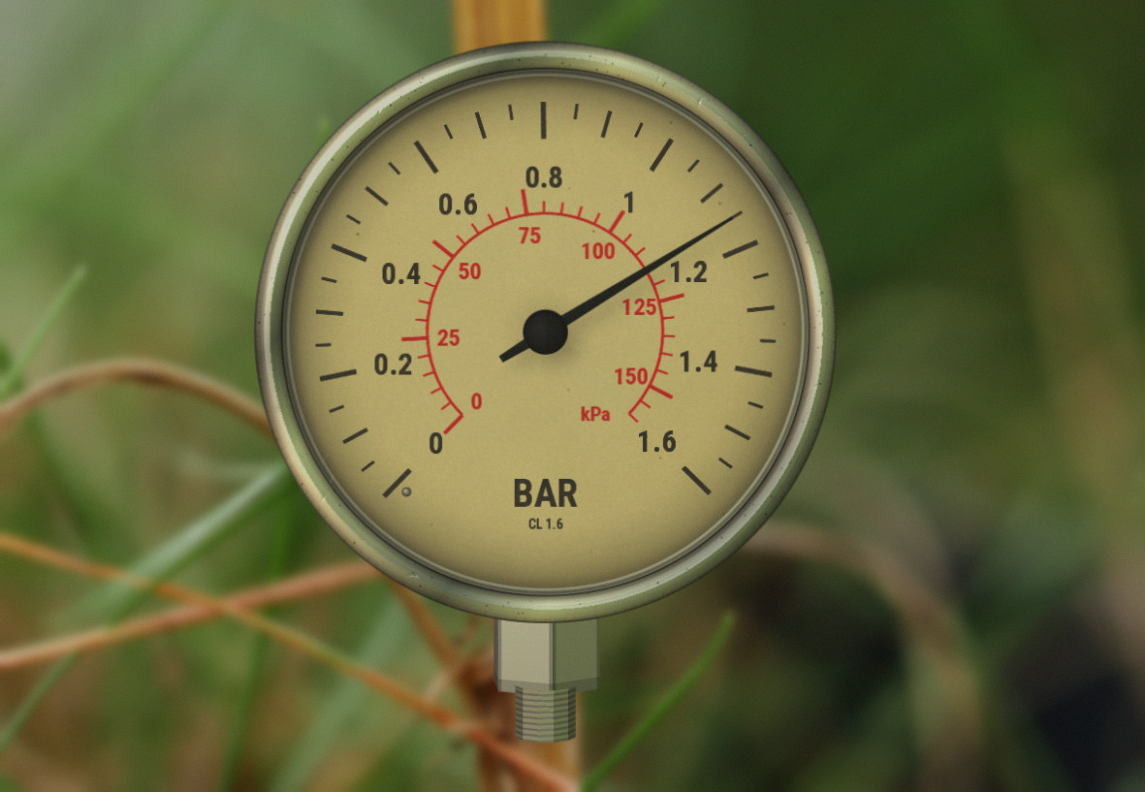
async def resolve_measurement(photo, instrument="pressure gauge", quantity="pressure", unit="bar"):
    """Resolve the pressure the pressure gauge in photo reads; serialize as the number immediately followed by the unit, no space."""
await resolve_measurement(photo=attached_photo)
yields 1.15bar
